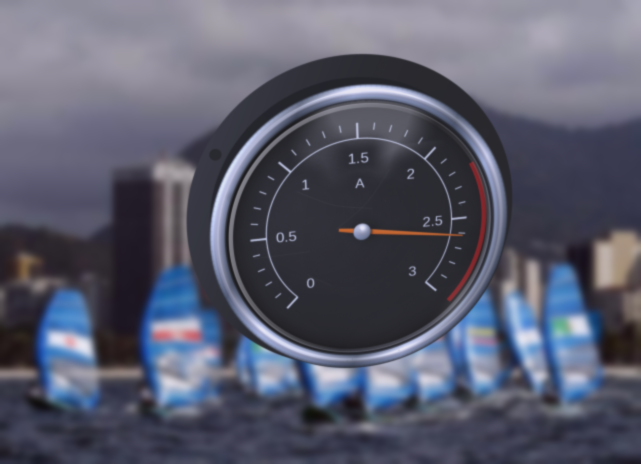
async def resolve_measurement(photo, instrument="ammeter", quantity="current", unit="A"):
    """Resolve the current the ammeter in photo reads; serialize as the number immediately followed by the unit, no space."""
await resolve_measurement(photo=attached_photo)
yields 2.6A
